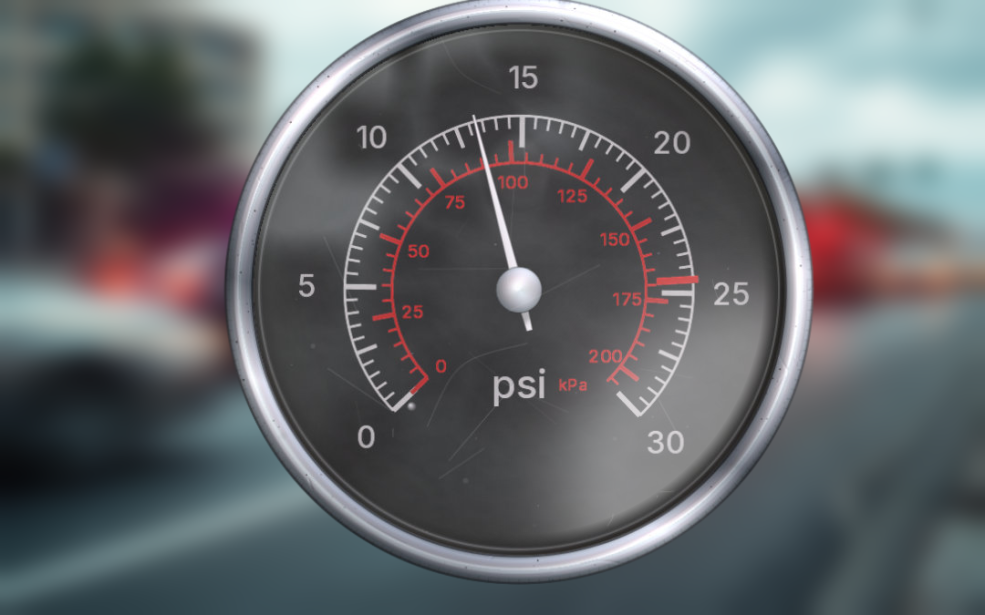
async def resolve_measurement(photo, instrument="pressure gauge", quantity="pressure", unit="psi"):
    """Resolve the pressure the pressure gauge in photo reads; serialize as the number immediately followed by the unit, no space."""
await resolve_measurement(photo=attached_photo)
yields 13.25psi
